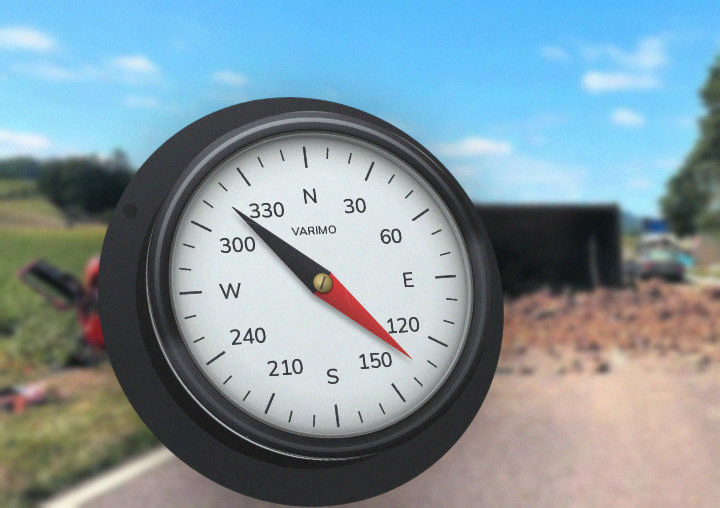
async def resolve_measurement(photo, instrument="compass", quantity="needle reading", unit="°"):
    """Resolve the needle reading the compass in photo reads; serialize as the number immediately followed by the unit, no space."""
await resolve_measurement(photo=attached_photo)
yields 135°
